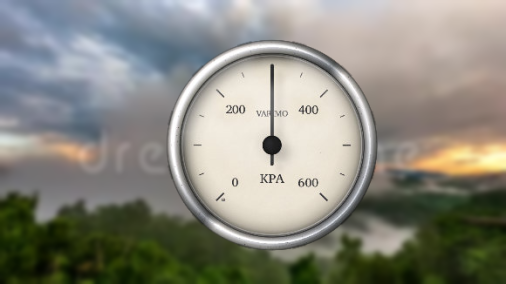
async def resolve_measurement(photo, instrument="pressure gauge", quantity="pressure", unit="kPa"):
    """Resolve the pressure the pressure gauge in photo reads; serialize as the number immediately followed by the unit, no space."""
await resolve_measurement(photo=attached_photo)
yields 300kPa
